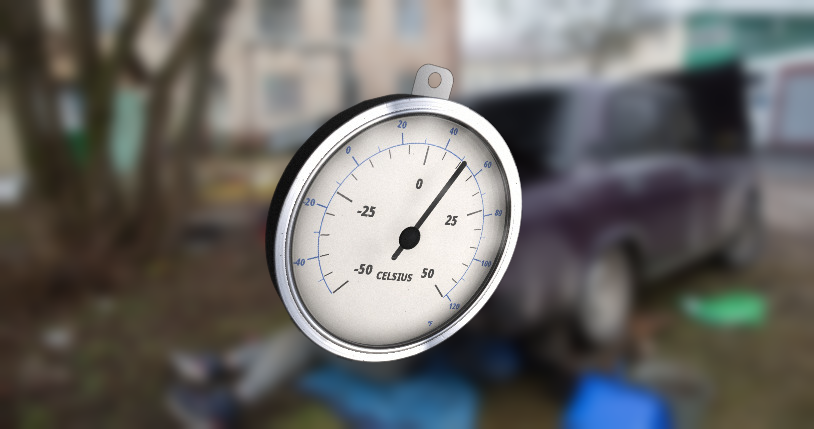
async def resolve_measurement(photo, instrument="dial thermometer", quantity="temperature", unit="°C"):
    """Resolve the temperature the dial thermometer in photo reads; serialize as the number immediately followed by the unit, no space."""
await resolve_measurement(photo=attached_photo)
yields 10°C
